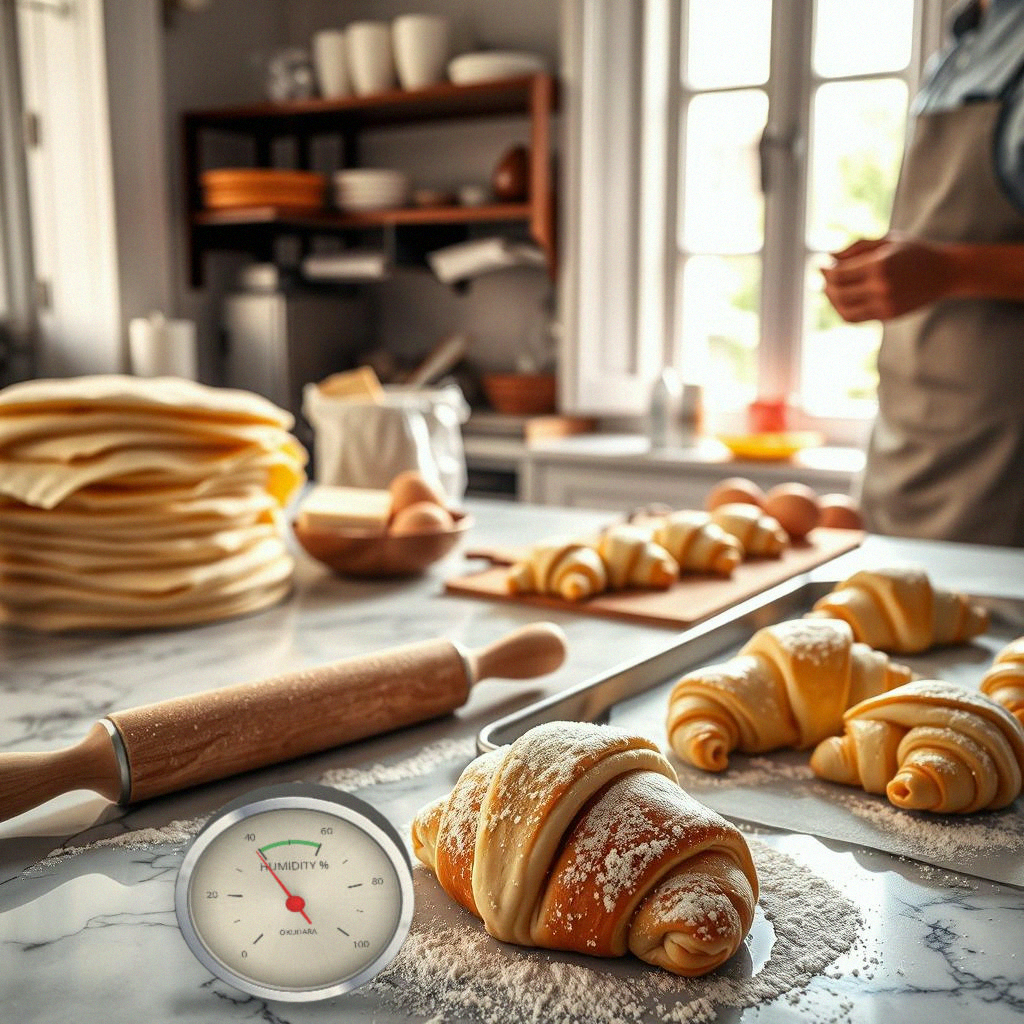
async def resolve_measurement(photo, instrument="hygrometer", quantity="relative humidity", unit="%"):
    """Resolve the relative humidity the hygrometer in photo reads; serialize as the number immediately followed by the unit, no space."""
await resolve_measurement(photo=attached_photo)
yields 40%
